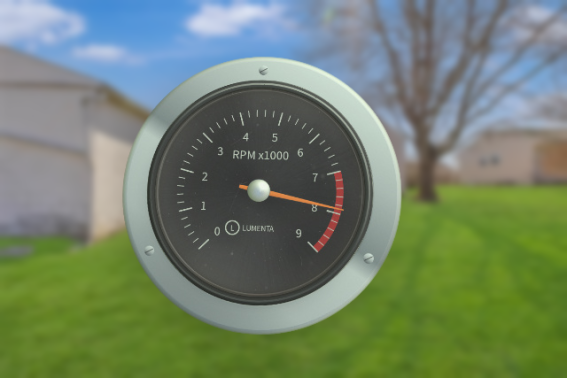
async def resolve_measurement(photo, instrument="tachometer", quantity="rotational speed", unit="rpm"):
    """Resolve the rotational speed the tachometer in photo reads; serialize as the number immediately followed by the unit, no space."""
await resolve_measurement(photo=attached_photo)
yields 7900rpm
